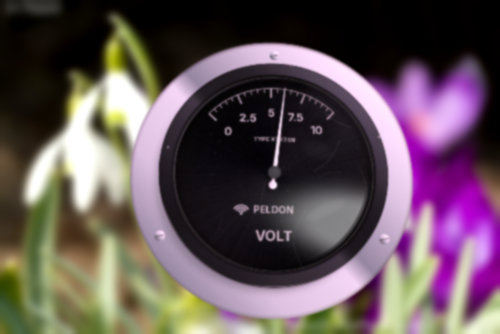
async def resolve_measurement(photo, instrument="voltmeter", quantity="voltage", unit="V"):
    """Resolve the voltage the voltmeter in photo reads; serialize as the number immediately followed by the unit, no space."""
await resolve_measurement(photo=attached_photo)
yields 6V
